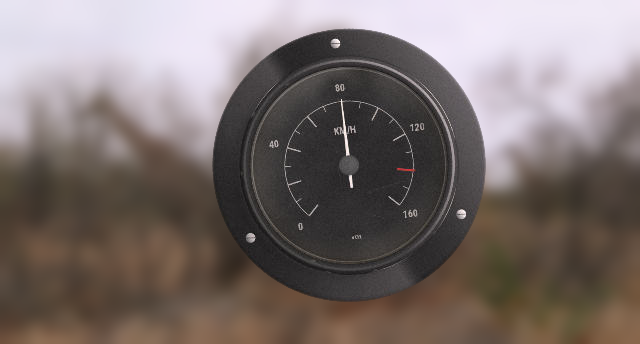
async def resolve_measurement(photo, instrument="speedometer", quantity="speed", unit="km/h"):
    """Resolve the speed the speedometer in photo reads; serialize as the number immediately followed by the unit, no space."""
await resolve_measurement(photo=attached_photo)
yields 80km/h
